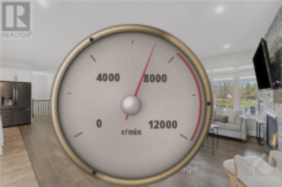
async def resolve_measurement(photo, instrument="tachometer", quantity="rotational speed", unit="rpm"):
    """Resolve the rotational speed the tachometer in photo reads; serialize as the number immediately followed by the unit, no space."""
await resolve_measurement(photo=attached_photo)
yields 7000rpm
